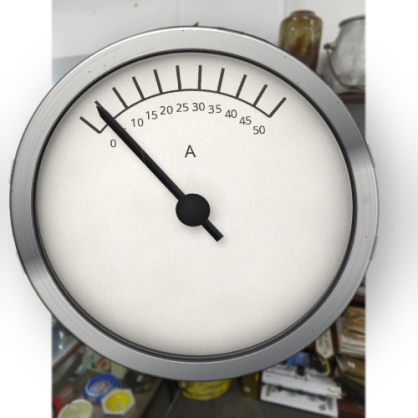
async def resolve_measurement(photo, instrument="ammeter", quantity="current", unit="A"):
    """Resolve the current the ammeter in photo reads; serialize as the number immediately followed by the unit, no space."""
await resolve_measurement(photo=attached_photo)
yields 5A
